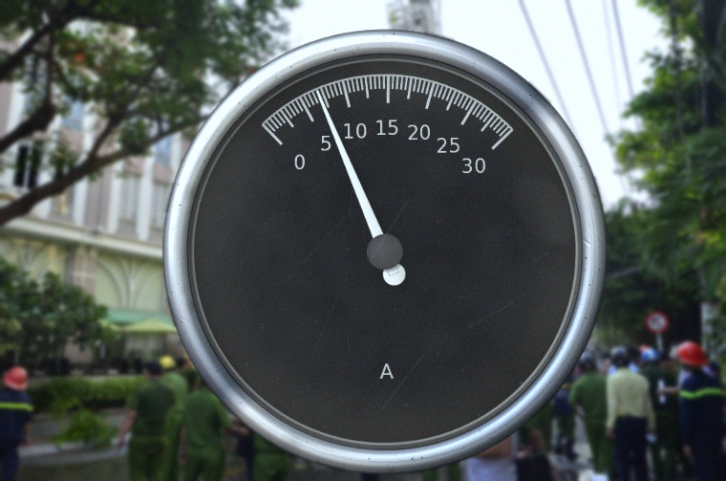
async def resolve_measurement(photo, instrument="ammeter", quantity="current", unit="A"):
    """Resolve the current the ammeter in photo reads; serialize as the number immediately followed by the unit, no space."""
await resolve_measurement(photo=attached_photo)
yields 7A
